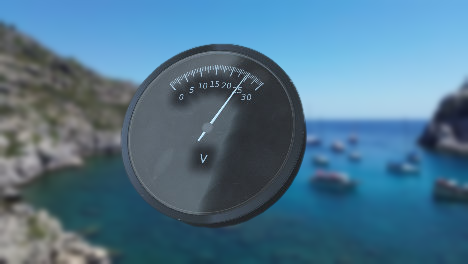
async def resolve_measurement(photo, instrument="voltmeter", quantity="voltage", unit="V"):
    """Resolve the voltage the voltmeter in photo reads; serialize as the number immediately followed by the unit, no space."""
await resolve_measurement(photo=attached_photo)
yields 25V
